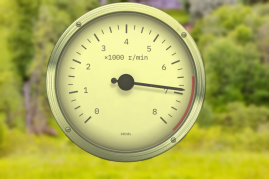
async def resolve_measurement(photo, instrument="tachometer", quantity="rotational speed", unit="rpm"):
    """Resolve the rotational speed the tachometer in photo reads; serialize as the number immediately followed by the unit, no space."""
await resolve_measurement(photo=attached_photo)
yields 6875rpm
